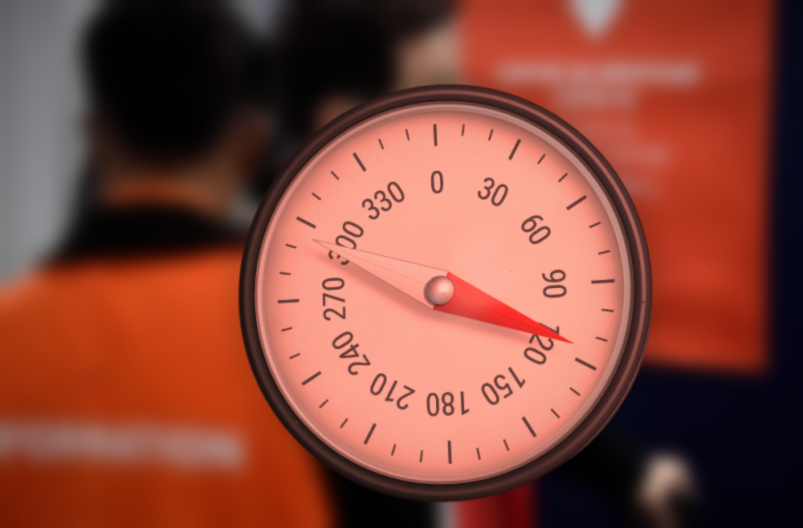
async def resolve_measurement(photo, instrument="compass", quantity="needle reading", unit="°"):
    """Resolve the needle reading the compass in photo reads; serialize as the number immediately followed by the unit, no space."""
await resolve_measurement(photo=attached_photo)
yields 115°
